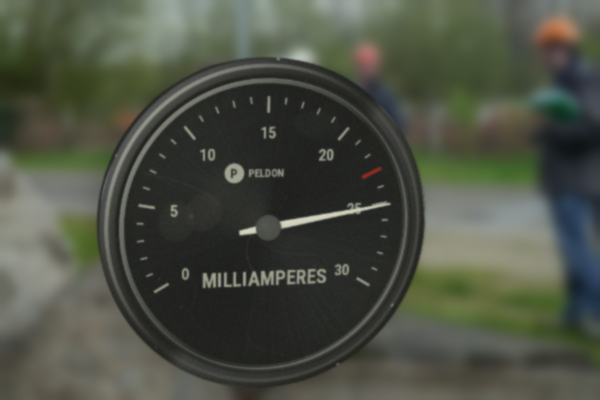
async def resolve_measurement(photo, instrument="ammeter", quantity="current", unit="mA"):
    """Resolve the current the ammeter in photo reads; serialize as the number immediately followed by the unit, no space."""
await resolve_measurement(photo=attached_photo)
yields 25mA
